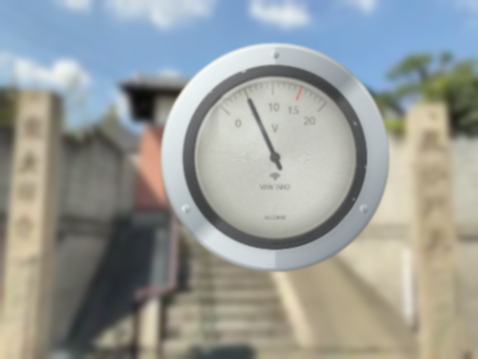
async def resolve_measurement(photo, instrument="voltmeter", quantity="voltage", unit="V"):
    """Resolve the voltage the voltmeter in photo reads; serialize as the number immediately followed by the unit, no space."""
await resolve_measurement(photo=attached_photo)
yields 5V
